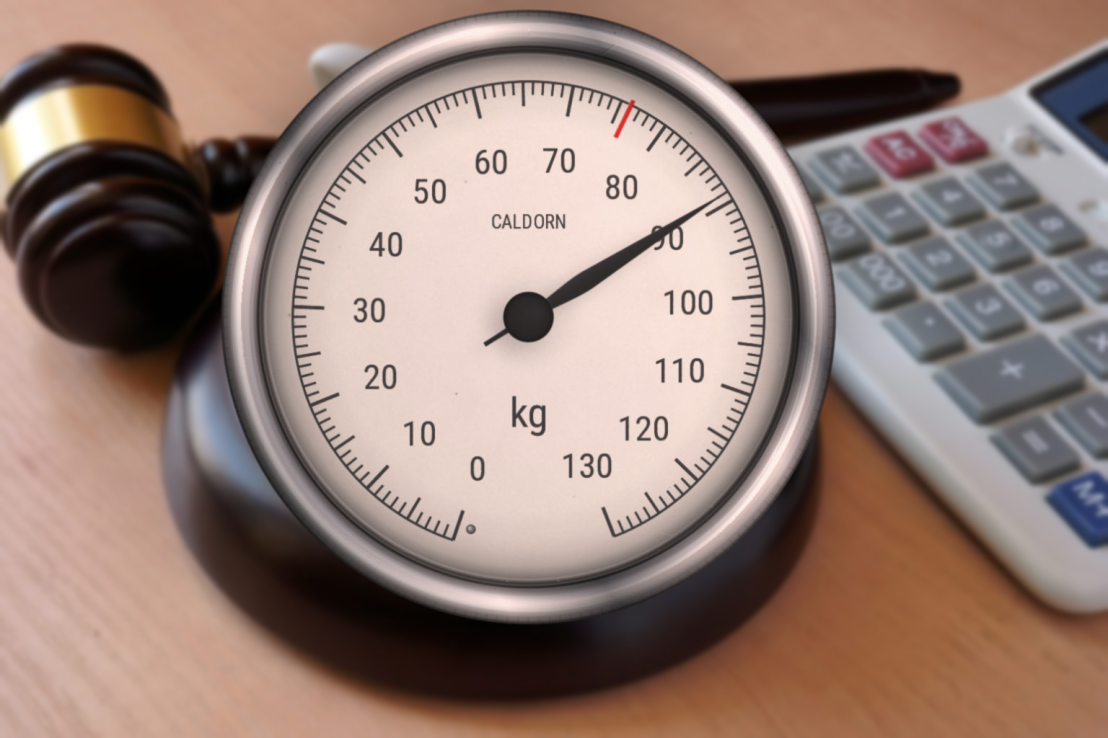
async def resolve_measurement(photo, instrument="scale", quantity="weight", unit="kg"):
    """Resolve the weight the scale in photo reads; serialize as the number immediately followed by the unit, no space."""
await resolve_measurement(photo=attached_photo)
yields 89kg
